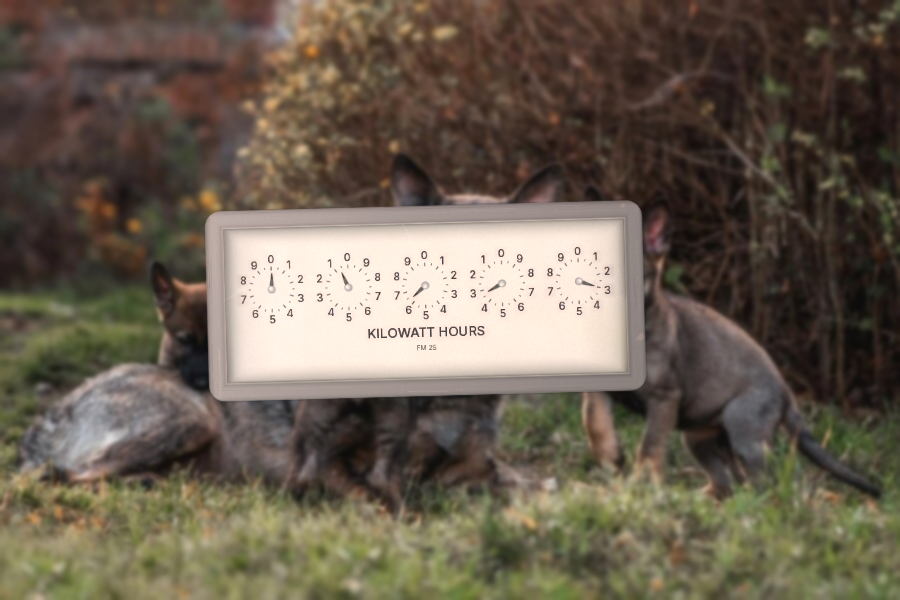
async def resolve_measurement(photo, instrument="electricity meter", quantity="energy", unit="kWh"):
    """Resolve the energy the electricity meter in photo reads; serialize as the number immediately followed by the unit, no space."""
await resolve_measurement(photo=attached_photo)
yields 633kWh
